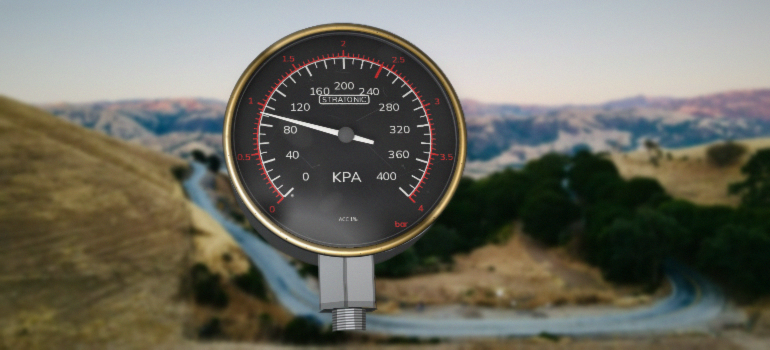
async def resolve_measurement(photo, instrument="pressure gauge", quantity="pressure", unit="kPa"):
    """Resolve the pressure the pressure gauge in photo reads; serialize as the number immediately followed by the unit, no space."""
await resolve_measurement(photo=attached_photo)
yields 90kPa
